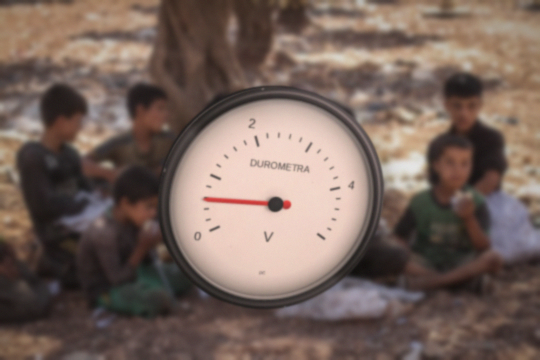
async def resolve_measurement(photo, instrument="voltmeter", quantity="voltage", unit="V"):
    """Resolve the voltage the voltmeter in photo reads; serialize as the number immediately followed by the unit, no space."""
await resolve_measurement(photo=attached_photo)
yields 0.6V
